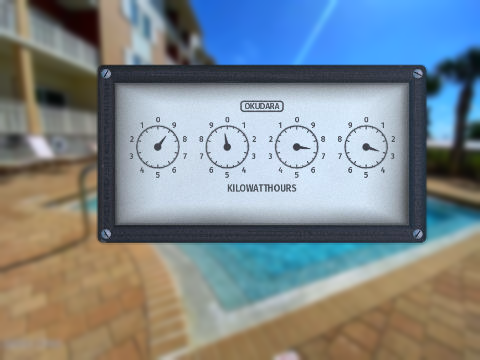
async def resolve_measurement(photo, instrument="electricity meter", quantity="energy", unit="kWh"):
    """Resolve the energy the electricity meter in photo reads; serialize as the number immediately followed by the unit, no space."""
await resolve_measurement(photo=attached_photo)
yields 8973kWh
